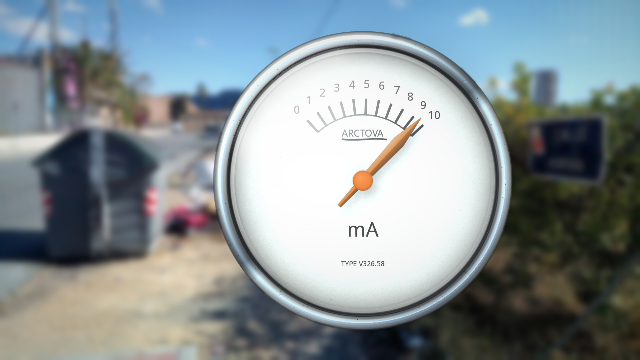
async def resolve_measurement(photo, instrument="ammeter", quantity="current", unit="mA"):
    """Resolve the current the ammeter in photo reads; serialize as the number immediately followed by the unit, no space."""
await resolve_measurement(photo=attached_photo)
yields 9.5mA
